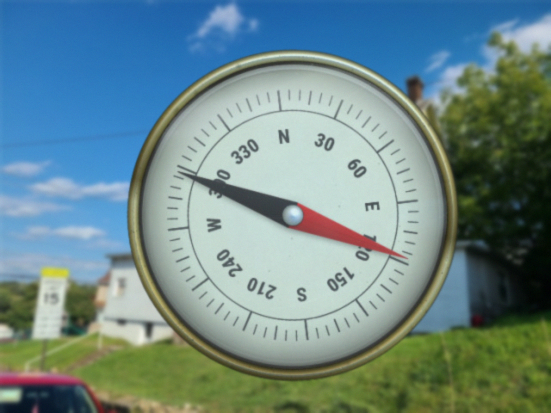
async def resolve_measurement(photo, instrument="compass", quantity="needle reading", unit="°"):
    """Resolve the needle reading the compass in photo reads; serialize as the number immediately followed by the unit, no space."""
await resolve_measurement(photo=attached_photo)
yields 117.5°
